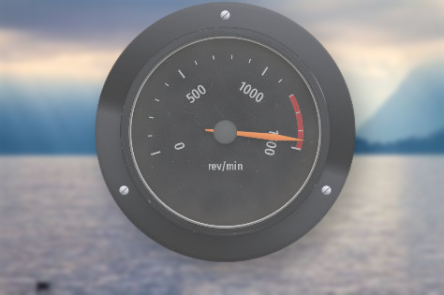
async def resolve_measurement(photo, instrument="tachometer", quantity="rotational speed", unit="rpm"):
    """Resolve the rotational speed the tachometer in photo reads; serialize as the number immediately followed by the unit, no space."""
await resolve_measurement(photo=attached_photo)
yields 1450rpm
